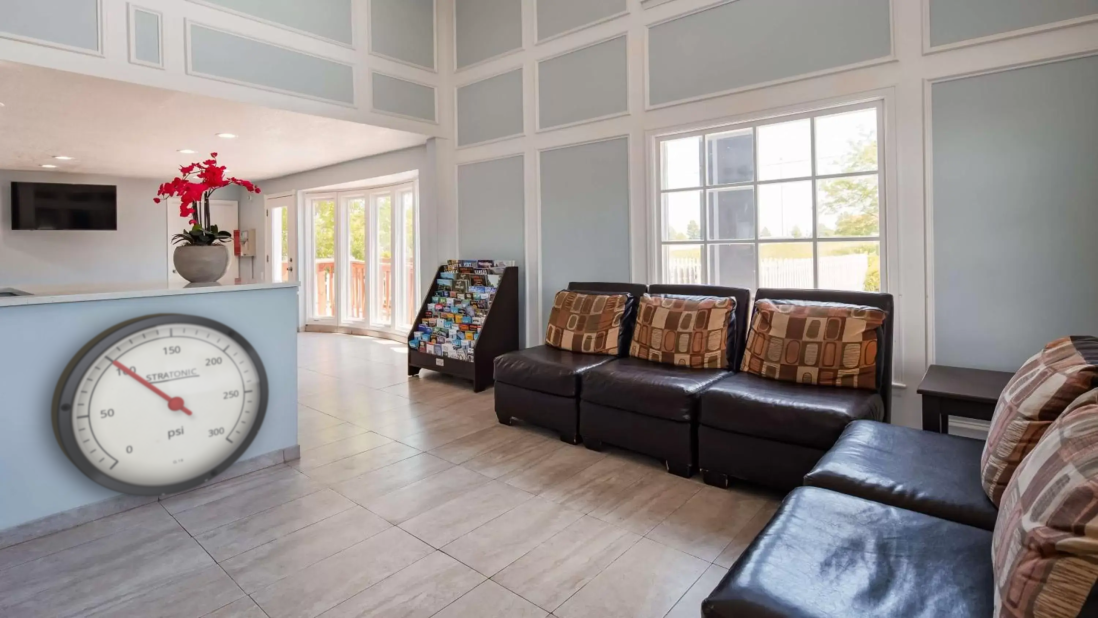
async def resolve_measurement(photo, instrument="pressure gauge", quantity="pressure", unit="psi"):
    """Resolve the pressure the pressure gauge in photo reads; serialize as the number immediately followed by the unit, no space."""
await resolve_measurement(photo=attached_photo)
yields 100psi
